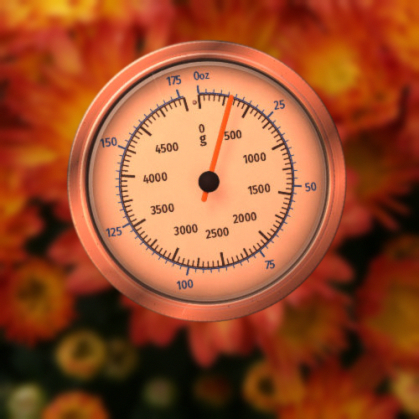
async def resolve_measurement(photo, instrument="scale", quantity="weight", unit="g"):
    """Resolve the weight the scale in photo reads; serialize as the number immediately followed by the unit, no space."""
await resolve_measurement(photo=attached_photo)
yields 300g
